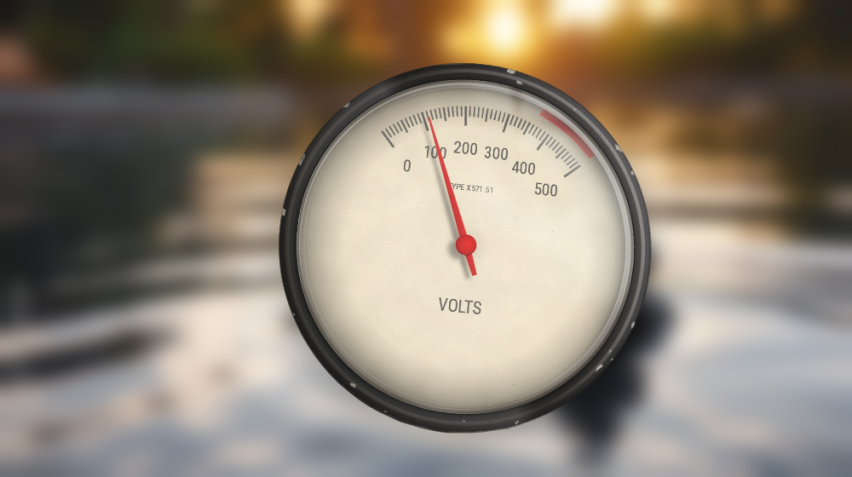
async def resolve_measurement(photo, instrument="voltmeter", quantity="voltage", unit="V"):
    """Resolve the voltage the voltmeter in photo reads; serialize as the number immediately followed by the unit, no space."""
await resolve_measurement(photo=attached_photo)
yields 110V
